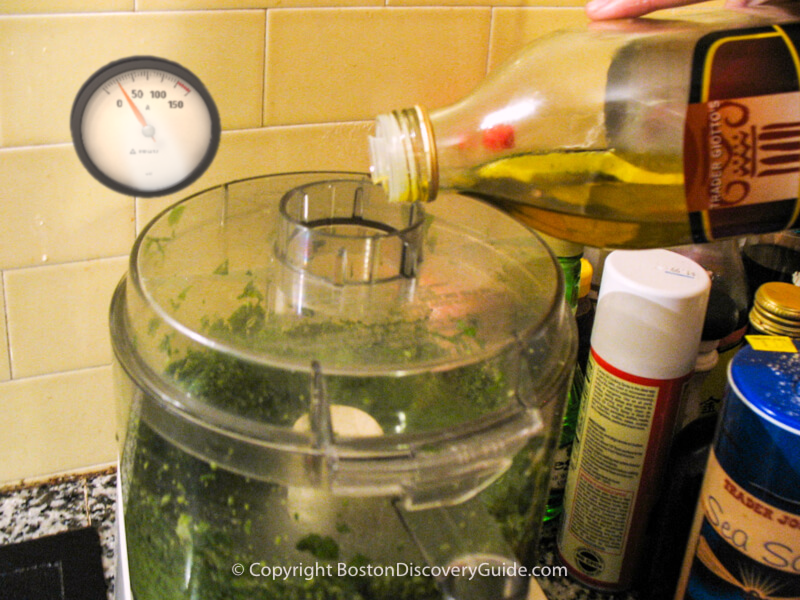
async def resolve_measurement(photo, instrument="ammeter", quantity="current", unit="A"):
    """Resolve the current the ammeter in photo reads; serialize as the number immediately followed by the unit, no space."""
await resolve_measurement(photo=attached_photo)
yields 25A
